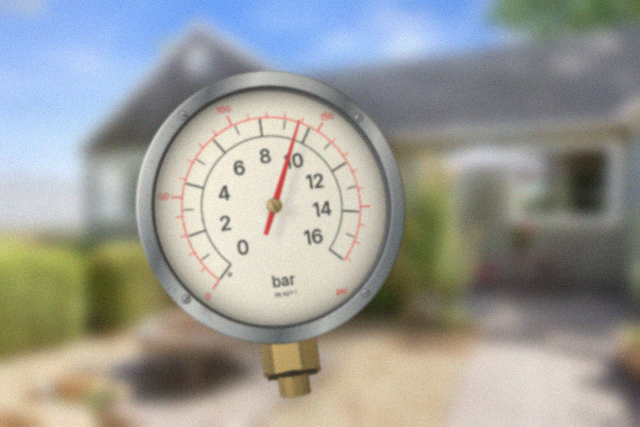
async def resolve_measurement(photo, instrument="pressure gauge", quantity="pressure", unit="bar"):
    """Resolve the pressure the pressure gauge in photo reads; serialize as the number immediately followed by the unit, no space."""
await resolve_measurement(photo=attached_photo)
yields 9.5bar
